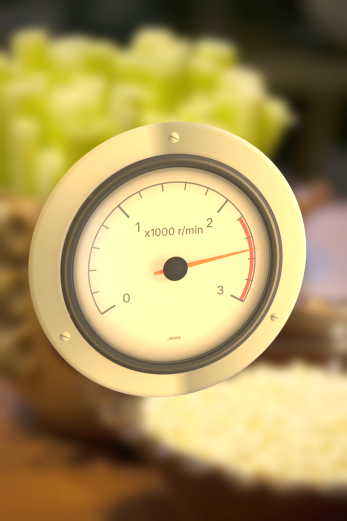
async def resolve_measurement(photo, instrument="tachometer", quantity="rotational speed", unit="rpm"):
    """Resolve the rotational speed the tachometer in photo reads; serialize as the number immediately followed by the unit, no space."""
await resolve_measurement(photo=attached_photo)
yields 2500rpm
